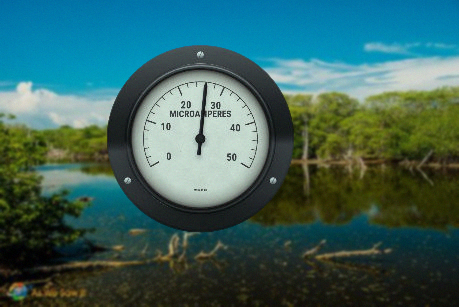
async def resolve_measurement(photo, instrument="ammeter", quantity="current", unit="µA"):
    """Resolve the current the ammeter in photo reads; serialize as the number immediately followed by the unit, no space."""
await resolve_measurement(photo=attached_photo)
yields 26µA
